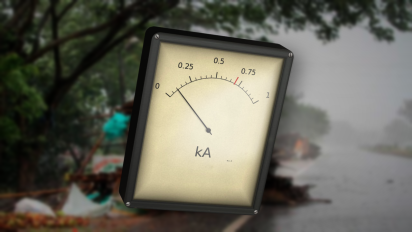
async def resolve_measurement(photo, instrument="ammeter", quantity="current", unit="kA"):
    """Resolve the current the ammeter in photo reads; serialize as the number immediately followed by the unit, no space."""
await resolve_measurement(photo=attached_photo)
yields 0.1kA
